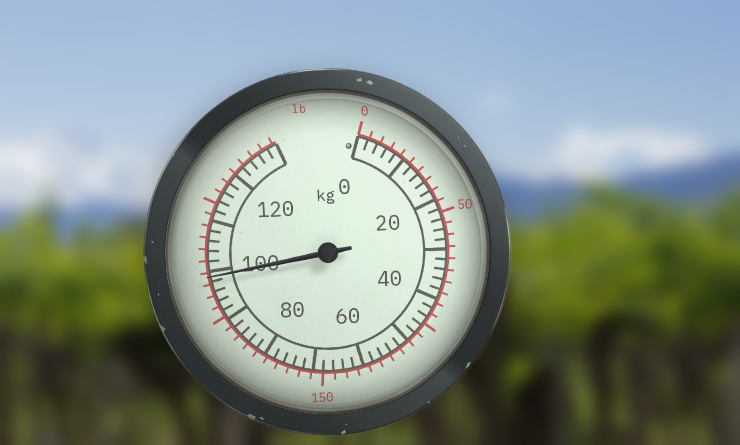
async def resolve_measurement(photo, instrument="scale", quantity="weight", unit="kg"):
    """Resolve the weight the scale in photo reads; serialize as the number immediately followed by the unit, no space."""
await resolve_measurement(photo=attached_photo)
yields 99kg
